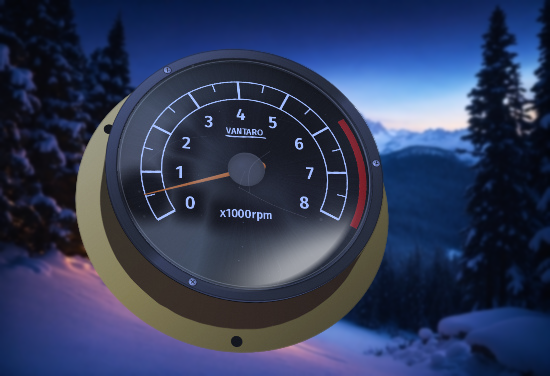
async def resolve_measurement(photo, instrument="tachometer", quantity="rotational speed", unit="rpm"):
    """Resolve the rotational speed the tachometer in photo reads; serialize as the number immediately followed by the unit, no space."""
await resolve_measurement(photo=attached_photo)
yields 500rpm
